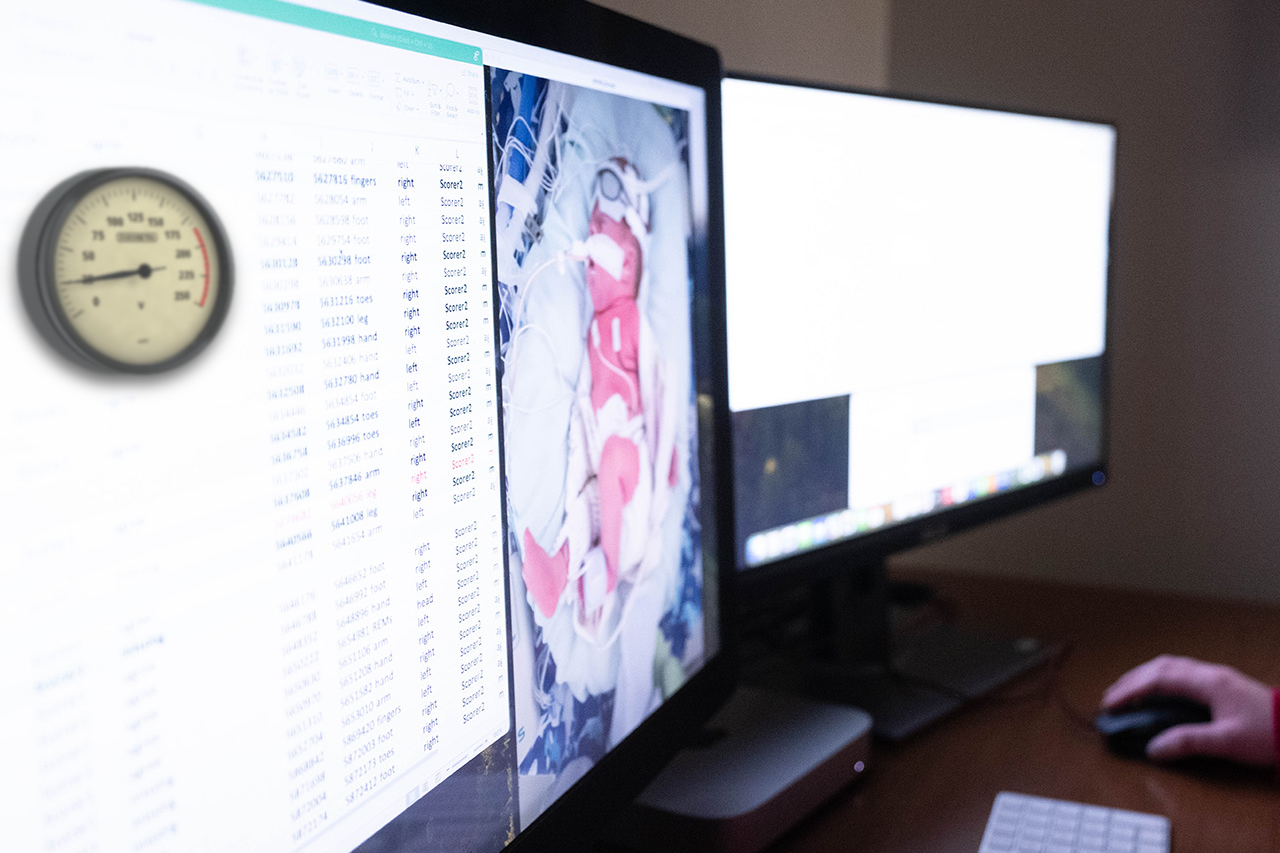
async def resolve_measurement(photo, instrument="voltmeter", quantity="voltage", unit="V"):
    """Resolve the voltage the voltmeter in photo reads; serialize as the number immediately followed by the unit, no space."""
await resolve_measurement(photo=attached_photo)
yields 25V
